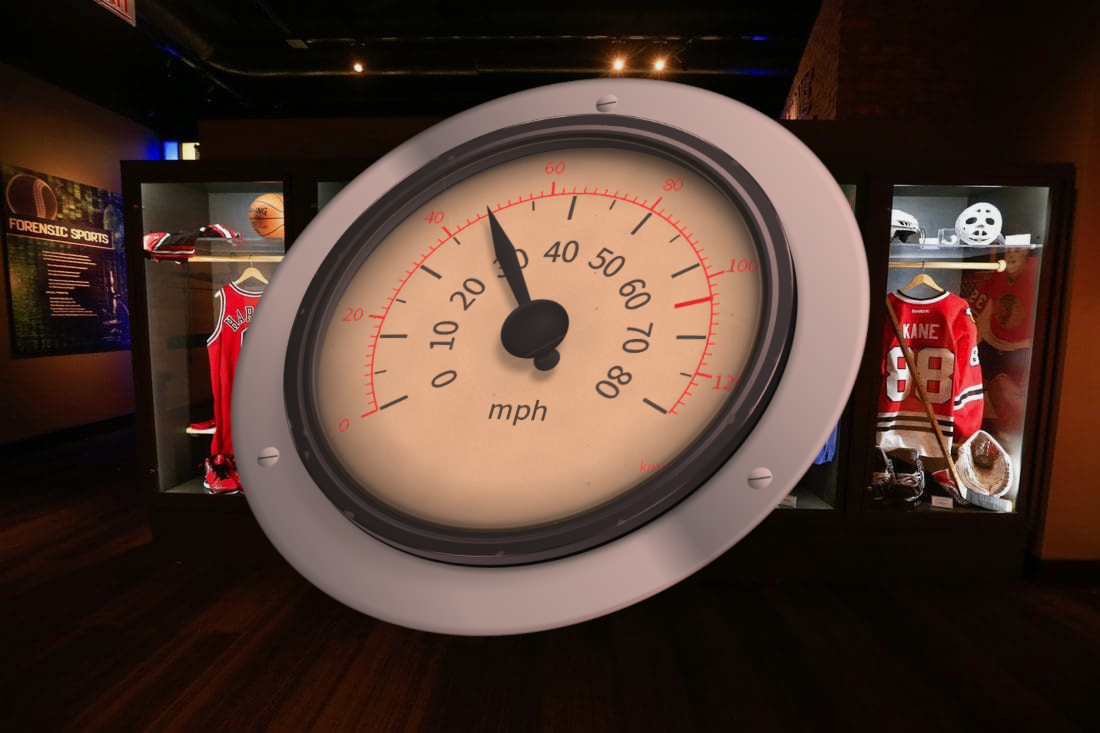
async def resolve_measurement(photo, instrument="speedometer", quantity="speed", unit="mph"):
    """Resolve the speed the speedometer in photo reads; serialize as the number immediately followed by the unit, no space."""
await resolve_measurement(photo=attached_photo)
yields 30mph
